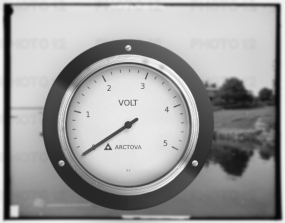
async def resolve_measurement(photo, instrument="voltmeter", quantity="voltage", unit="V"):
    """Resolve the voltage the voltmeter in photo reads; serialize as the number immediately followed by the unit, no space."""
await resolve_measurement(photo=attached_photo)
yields 0V
